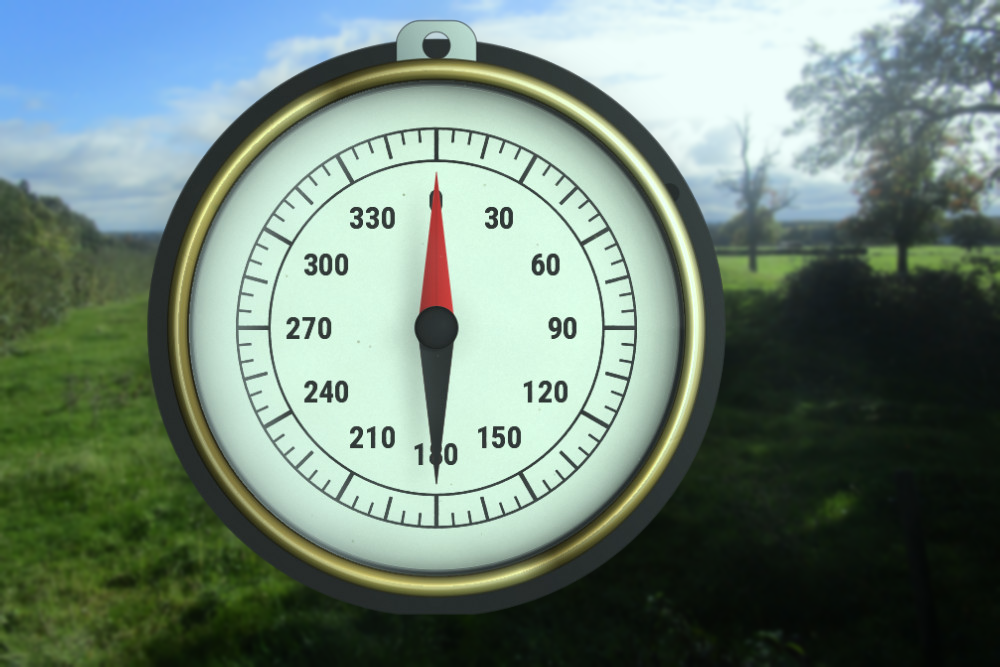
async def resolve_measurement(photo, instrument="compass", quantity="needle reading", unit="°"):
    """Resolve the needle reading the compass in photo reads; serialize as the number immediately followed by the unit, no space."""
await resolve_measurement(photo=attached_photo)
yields 0°
